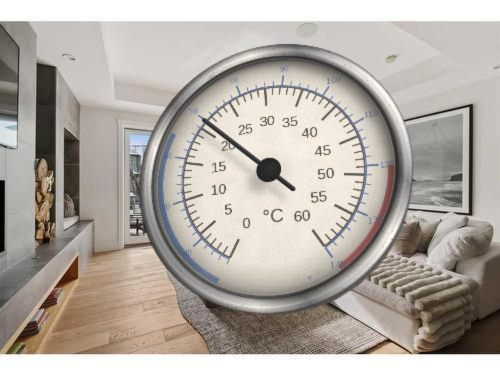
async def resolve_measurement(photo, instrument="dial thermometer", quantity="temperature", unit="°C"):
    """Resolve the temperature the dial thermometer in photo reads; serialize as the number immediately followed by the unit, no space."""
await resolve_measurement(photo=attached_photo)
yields 21°C
